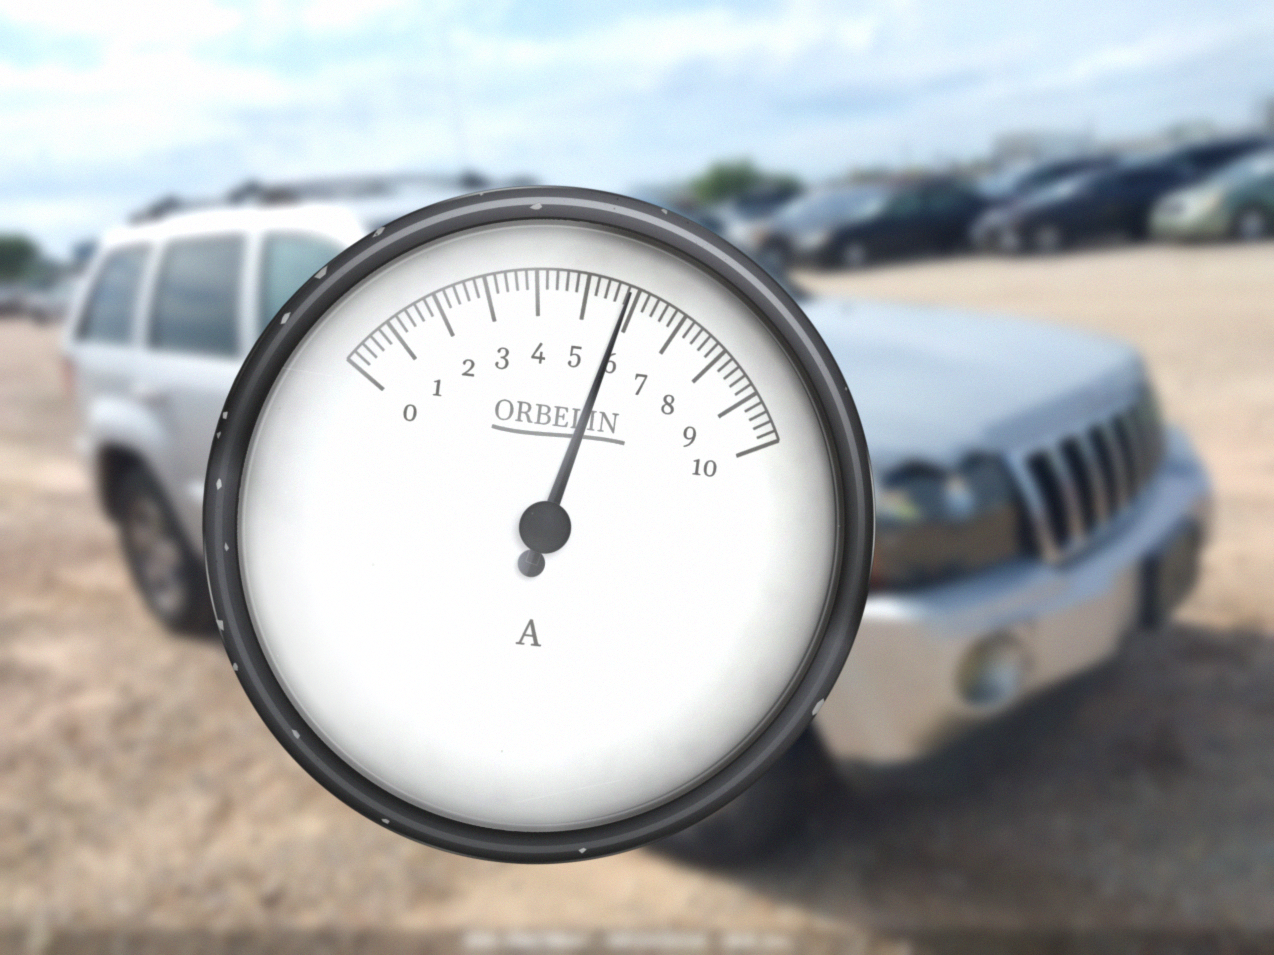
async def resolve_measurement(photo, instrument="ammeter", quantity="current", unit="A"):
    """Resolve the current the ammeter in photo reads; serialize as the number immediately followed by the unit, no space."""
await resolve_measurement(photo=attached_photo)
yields 5.8A
